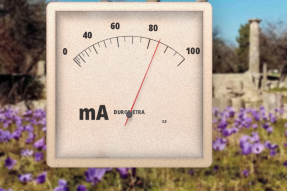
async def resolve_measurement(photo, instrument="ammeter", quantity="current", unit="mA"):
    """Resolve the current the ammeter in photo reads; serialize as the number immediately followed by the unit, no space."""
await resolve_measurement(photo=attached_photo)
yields 85mA
